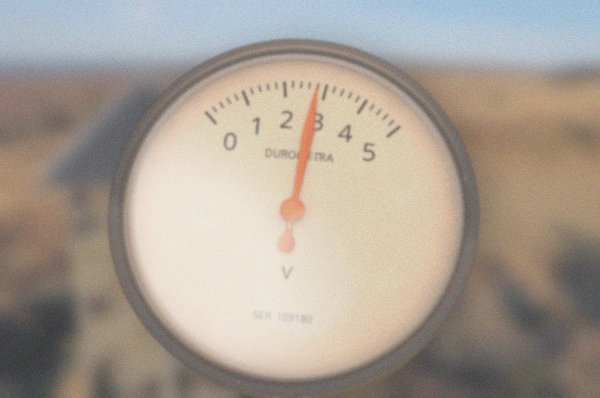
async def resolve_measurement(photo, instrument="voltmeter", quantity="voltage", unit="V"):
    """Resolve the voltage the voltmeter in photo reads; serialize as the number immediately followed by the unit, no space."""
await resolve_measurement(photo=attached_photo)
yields 2.8V
